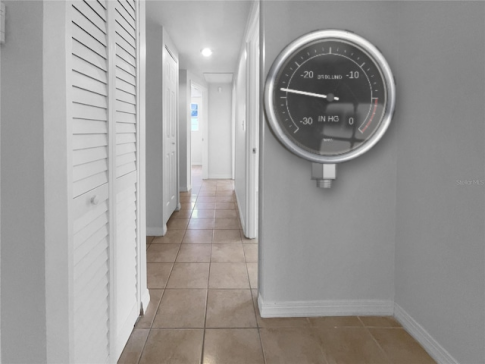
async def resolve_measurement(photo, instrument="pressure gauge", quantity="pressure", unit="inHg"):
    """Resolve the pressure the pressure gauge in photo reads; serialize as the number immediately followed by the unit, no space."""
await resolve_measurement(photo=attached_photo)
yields -24inHg
